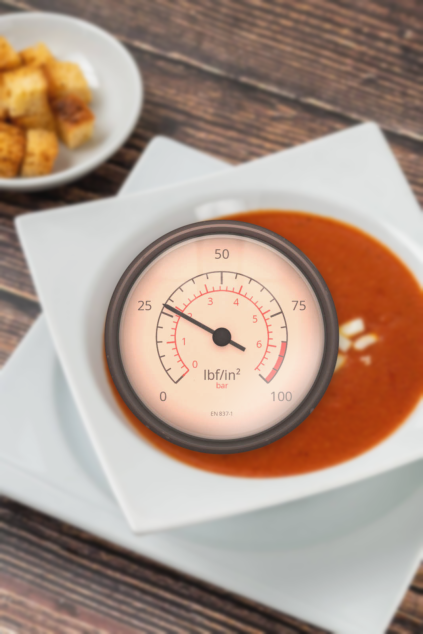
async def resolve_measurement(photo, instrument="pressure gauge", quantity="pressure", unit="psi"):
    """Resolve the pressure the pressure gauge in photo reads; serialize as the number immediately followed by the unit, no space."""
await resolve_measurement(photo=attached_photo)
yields 27.5psi
